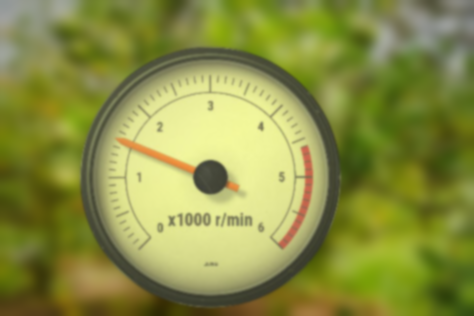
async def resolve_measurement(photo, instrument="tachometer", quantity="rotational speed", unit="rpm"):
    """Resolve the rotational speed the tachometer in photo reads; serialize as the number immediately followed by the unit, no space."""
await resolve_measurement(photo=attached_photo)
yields 1500rpm
